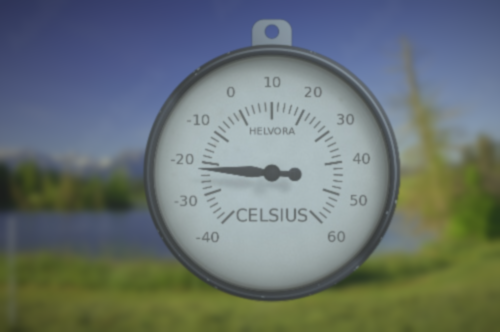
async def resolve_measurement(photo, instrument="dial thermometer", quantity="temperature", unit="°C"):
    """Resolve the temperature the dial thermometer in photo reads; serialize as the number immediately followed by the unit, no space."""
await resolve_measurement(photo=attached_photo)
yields -22°C
